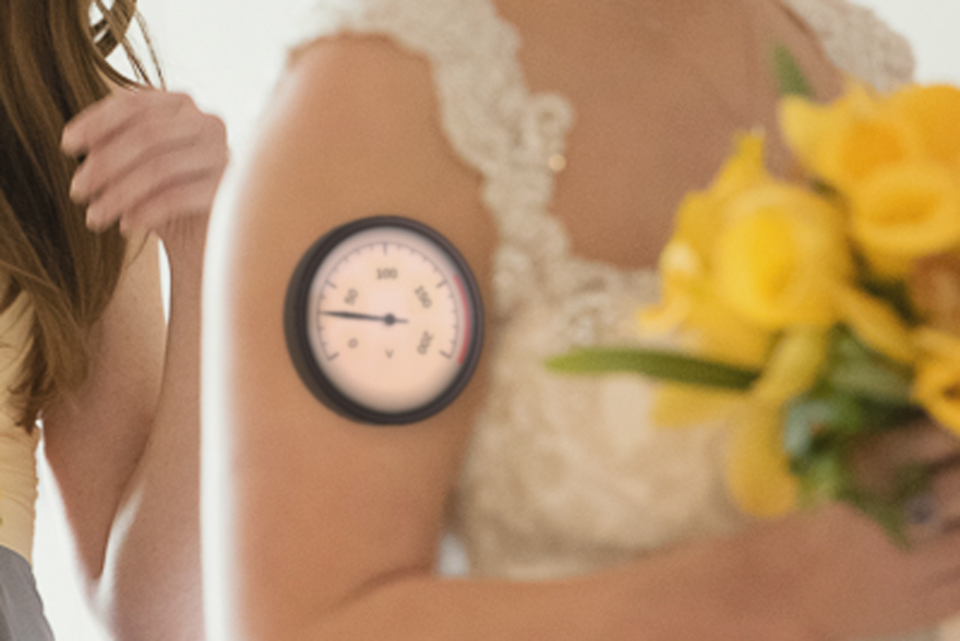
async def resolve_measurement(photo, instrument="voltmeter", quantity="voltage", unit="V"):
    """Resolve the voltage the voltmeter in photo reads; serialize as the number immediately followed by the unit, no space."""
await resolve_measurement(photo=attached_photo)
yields 30V
